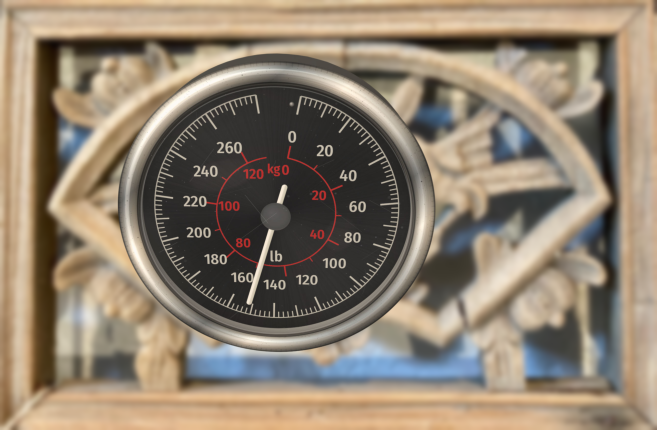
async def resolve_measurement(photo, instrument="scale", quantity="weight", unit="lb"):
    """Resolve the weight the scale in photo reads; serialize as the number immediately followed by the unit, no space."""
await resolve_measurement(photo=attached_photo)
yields 152lb
